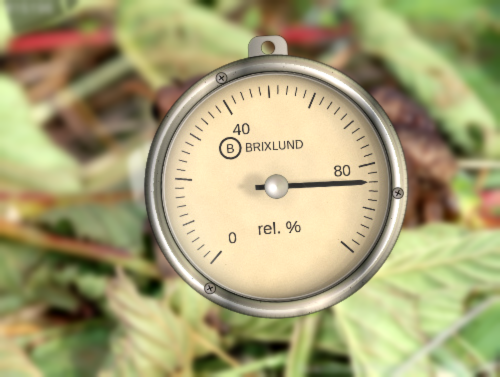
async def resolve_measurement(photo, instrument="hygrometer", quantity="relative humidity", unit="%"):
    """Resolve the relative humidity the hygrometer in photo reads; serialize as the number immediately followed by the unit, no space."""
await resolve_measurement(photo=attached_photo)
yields 84%
